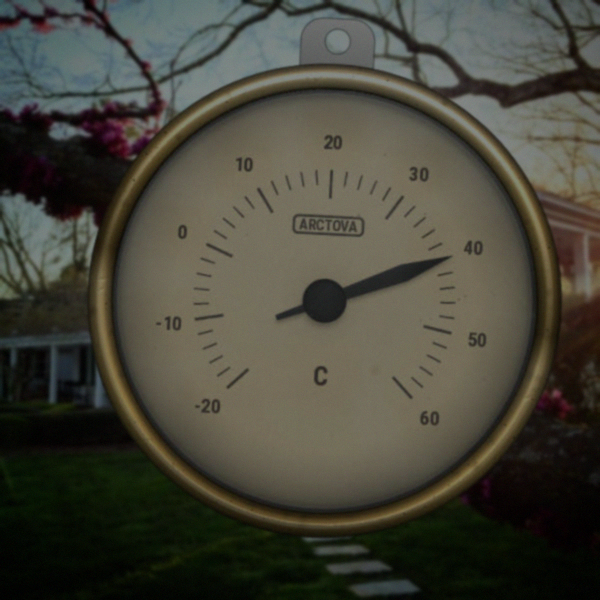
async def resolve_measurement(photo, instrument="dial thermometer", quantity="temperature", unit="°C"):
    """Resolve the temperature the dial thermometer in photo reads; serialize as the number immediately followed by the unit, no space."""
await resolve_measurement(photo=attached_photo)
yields 40°C
